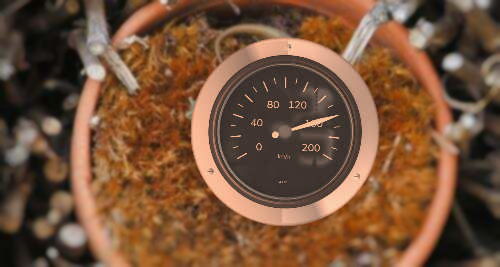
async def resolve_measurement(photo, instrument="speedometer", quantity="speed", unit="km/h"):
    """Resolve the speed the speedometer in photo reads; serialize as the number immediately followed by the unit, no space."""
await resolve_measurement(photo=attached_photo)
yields 160km/h
